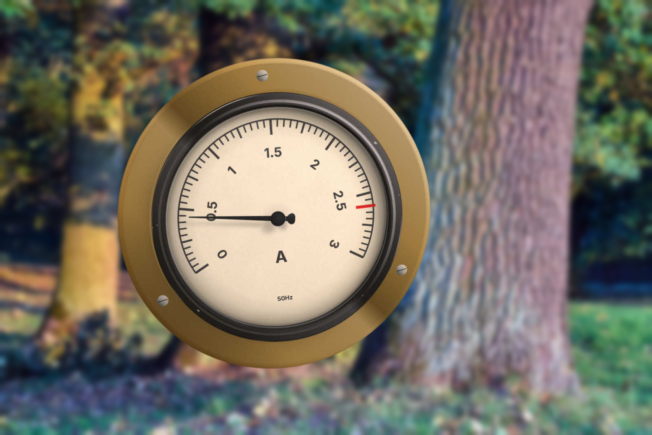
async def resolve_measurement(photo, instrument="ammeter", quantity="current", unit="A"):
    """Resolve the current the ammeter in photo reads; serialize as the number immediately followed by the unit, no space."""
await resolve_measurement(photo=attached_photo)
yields 0.45A
